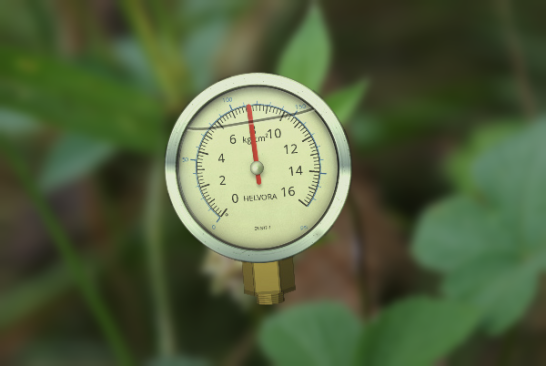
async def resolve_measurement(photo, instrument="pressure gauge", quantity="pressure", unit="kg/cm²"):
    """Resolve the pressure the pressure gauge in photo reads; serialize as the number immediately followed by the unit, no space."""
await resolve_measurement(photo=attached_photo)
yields 8kg/cm²
